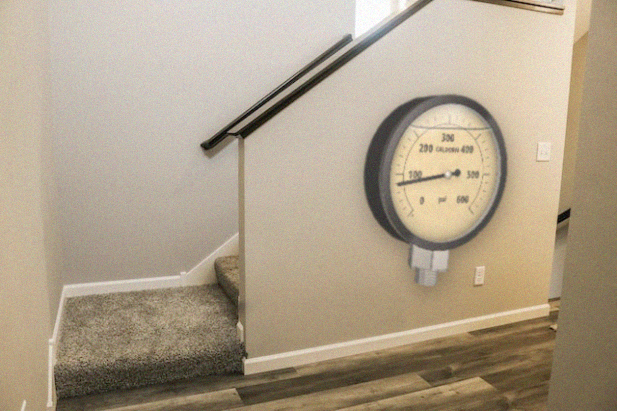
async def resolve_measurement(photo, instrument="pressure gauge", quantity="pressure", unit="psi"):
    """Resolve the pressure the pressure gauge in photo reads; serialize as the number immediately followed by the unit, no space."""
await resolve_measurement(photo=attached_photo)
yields 80psi
